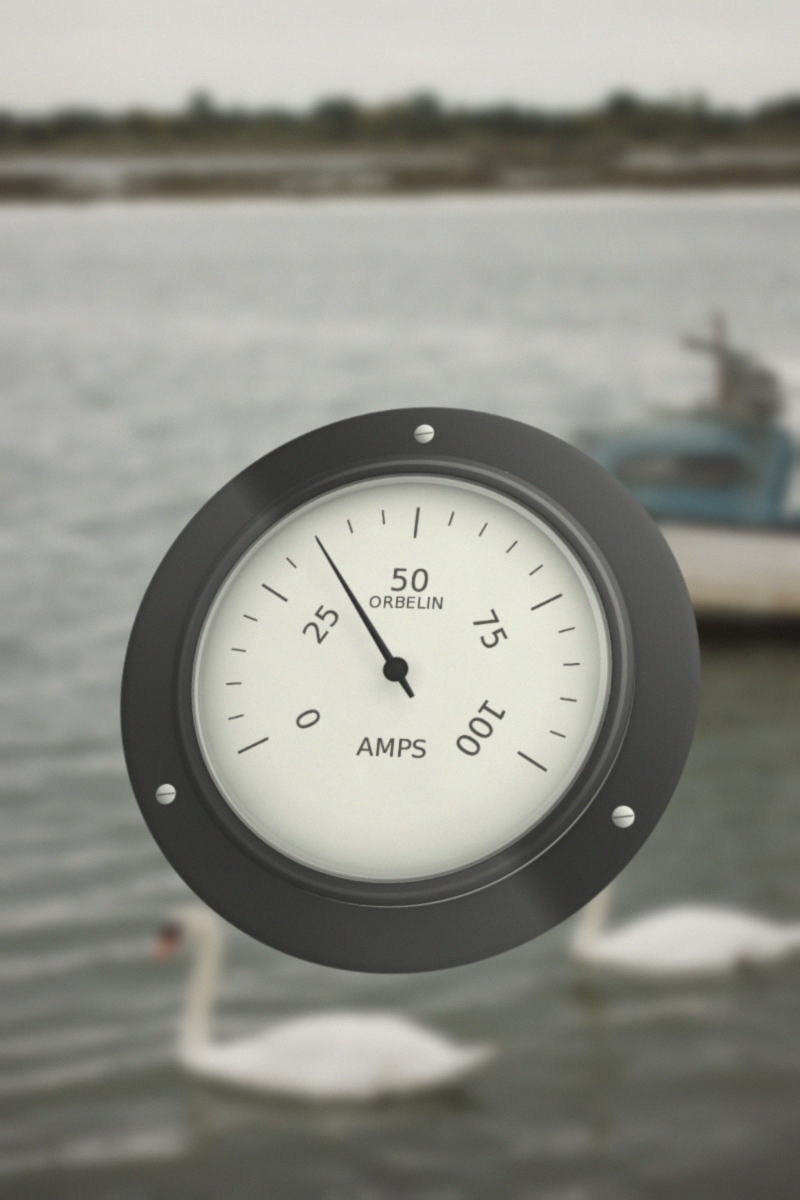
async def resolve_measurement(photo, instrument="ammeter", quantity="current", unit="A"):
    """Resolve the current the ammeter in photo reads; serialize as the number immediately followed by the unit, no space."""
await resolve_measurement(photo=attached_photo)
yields 35A
